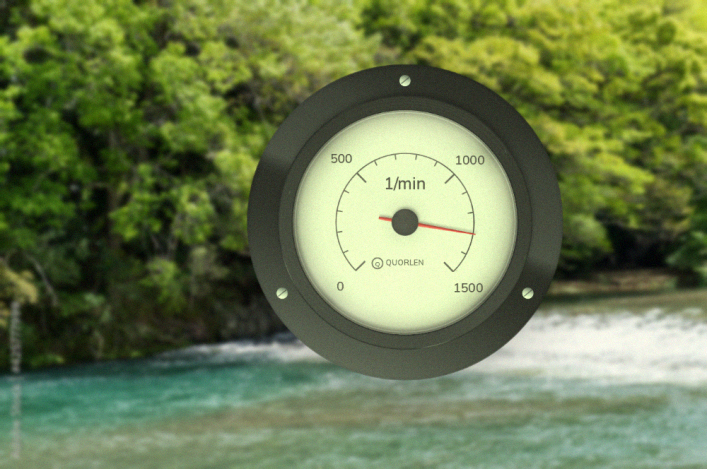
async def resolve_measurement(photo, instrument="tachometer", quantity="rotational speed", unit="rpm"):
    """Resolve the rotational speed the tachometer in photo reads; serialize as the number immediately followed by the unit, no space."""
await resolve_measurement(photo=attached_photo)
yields 1300rpm
